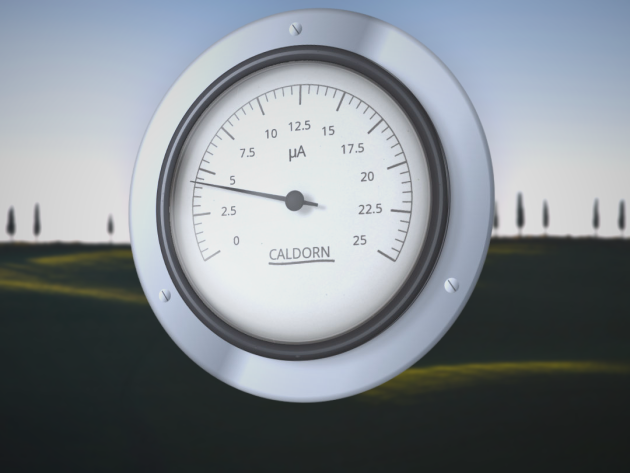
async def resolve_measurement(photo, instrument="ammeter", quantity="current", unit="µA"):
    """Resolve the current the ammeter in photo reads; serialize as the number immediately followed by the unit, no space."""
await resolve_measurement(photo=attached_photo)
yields 4.25µA
